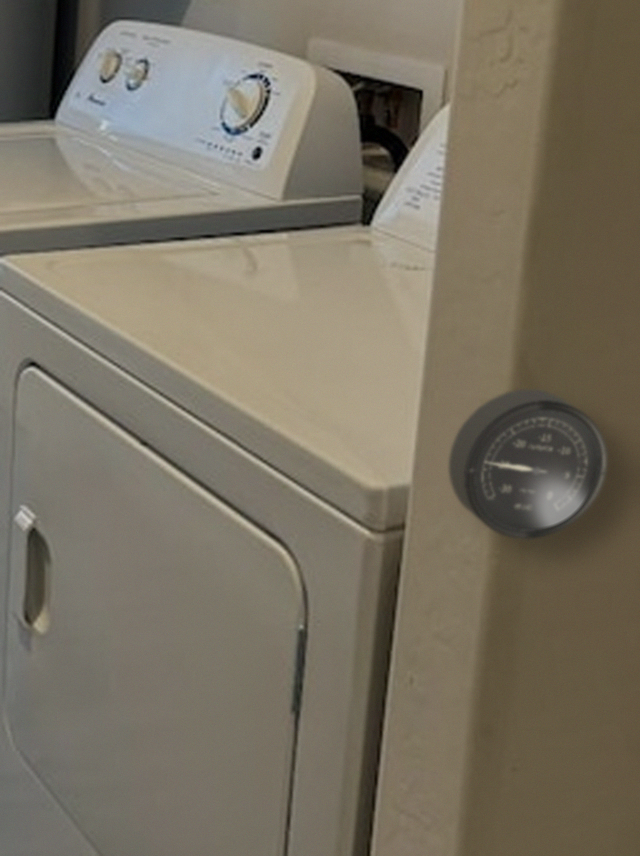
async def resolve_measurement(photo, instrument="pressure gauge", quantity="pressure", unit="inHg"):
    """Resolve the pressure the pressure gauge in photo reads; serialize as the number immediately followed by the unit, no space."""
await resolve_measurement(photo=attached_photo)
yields -25inHg
